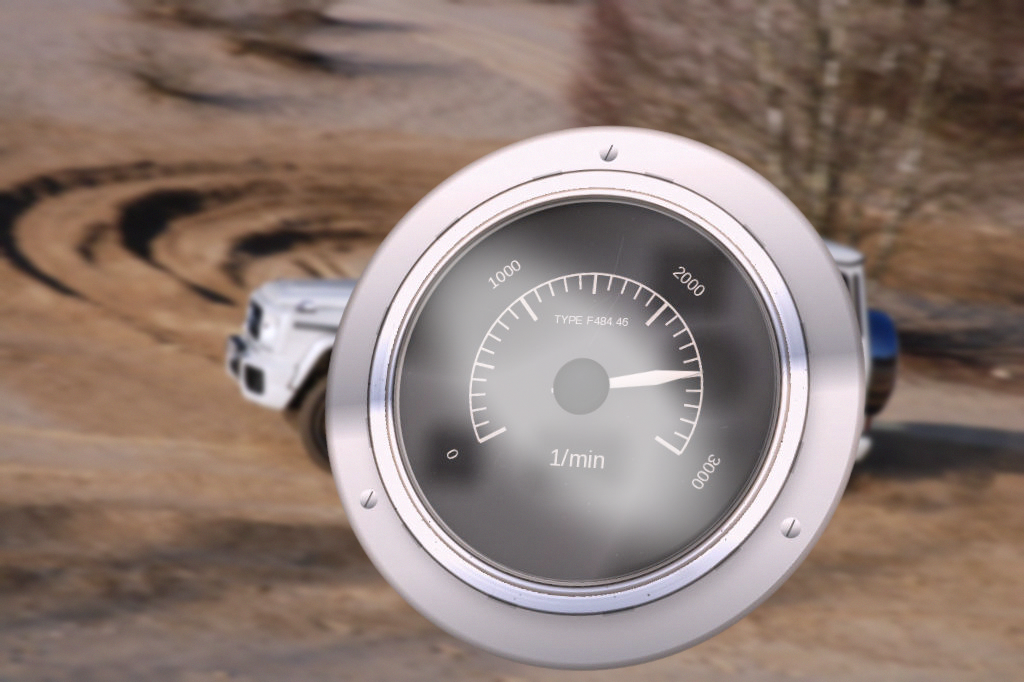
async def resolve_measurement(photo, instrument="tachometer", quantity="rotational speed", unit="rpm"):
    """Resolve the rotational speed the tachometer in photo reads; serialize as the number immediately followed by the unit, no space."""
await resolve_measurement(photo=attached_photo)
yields 2500rpm
